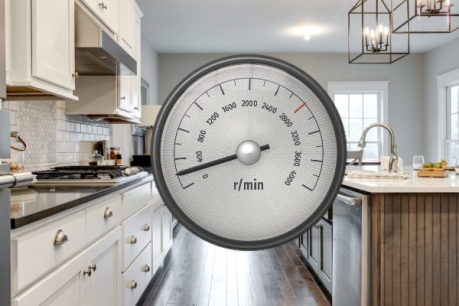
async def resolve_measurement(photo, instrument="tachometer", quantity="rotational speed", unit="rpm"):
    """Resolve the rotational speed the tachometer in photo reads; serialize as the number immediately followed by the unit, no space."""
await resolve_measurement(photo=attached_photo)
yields 200rpm
